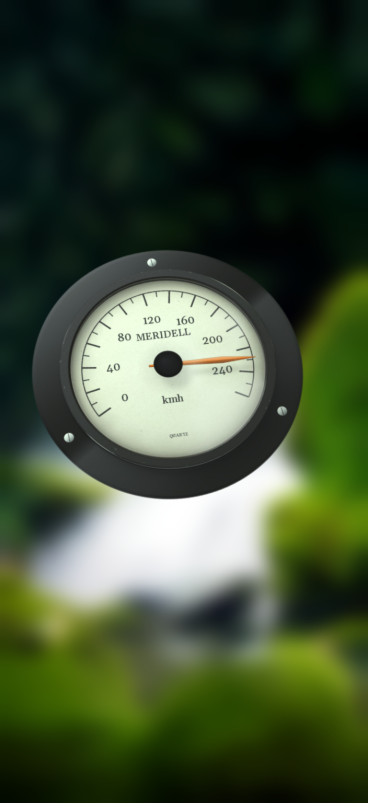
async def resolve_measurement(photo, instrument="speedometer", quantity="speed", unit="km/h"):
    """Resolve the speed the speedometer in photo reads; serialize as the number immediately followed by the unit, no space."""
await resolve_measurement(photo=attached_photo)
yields 230km/h
